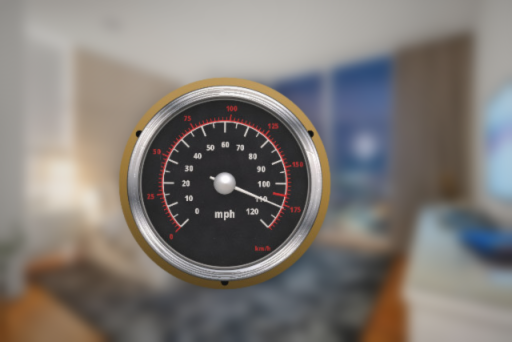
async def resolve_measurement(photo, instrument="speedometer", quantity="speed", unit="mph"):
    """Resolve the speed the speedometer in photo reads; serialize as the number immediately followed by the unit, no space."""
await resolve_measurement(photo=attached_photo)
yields 110mph
